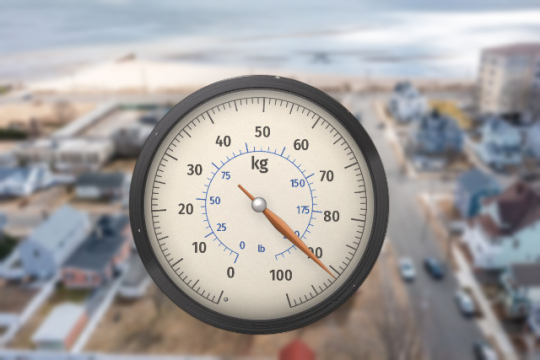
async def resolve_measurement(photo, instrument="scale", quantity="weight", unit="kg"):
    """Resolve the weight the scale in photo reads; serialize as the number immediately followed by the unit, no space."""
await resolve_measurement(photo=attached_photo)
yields 91kg
